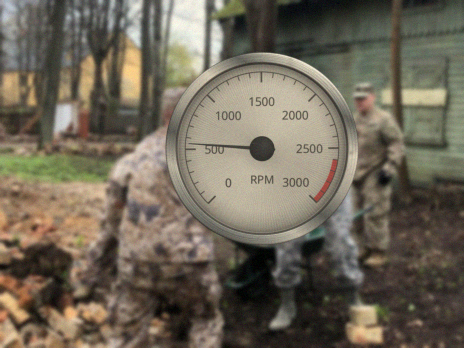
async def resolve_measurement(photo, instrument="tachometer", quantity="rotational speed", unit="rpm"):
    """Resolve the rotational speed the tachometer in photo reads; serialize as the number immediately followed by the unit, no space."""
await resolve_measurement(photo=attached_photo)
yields 550rpm
